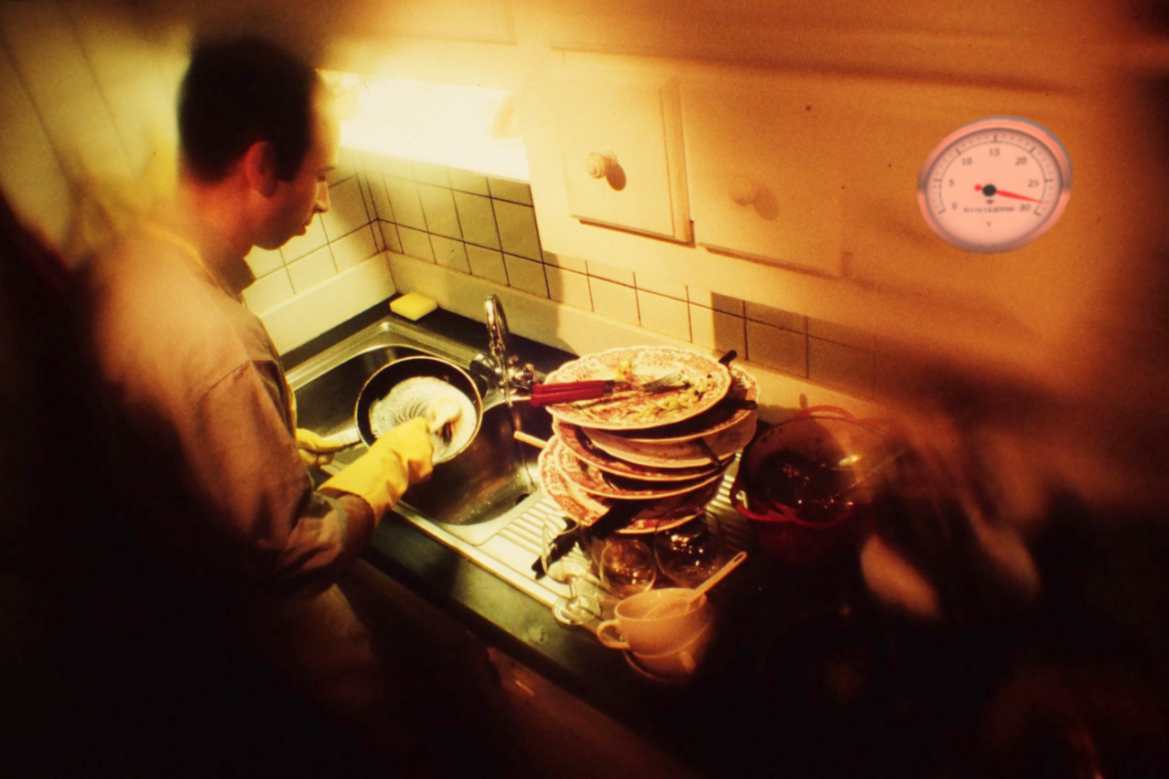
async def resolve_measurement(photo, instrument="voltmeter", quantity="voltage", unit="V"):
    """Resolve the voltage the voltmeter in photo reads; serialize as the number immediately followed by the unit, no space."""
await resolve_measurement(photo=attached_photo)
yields 28V
